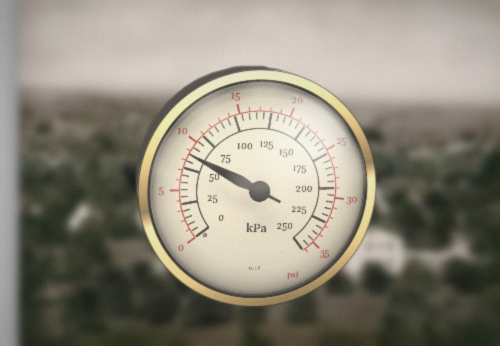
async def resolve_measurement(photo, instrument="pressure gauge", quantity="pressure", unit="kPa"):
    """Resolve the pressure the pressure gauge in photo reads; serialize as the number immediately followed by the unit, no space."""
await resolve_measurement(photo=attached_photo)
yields 60kPa
